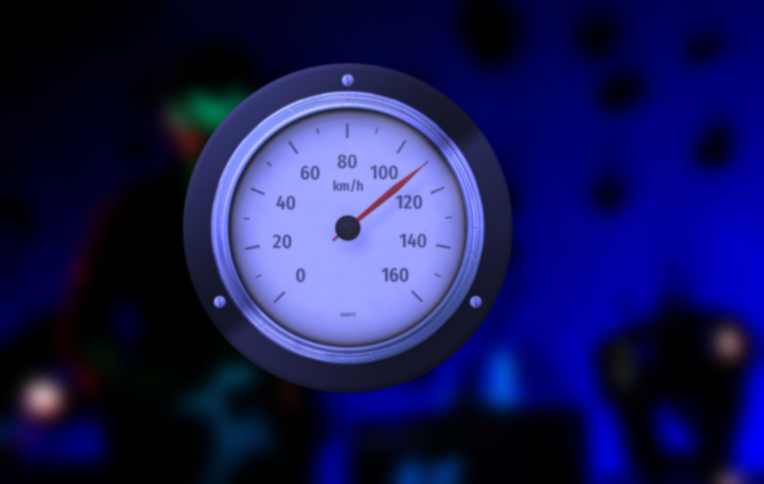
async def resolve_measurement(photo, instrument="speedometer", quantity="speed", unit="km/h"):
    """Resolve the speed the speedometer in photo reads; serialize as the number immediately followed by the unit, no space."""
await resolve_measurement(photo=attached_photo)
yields 110km/h
